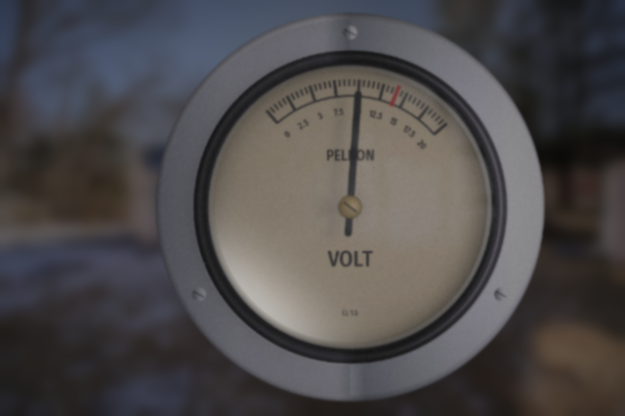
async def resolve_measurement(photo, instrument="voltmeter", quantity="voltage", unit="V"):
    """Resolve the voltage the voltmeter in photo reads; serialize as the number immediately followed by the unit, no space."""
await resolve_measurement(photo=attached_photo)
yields 10V
